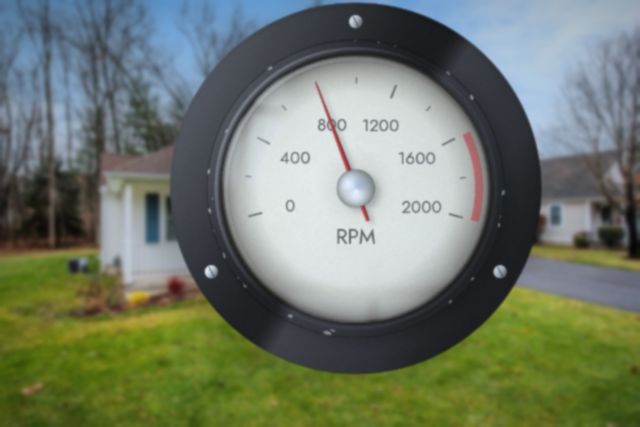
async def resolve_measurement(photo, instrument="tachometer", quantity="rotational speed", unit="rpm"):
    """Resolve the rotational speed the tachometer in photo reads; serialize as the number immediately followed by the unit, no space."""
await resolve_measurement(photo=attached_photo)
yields 800rpm
